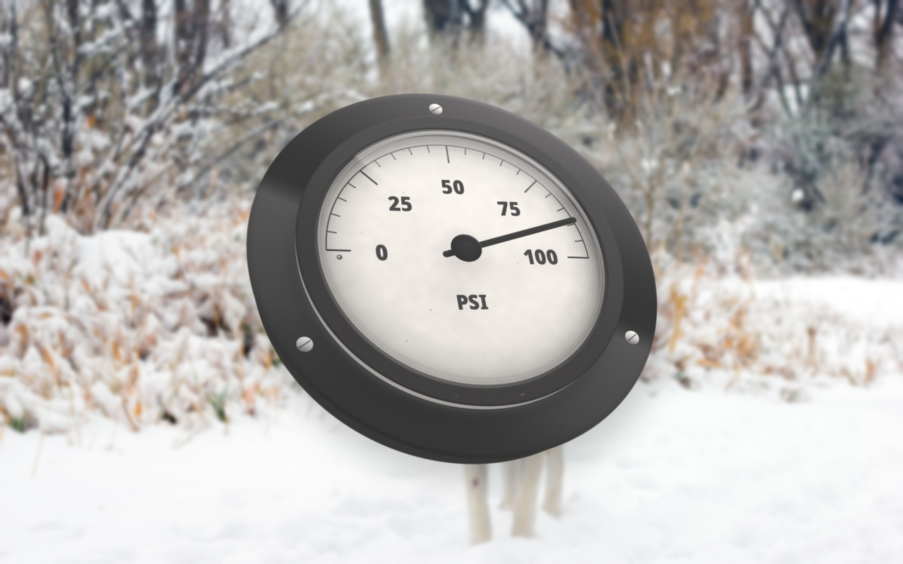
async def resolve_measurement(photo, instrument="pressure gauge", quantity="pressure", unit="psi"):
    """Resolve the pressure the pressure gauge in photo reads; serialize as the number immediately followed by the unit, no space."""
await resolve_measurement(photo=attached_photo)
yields 90psi
